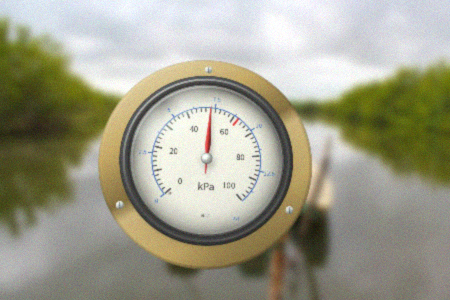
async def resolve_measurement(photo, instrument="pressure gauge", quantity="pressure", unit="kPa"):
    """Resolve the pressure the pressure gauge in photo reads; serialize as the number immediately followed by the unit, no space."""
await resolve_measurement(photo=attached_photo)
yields 50kPa
